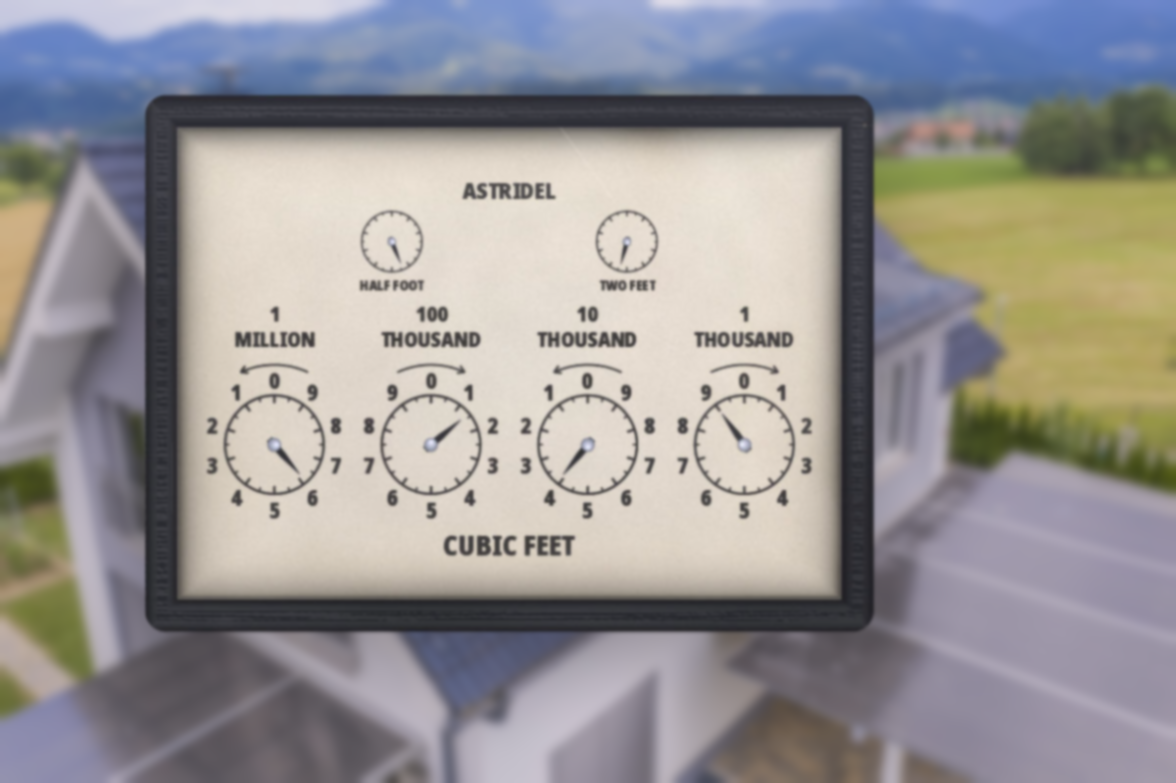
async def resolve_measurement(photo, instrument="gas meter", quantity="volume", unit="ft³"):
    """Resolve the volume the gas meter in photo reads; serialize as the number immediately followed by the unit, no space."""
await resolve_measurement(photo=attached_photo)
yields 613900ft³
